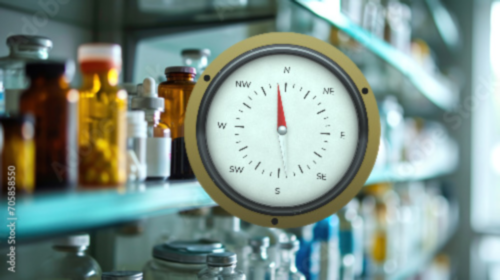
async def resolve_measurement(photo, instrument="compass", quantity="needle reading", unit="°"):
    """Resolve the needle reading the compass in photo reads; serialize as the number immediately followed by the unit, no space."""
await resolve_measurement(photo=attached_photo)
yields 350°
